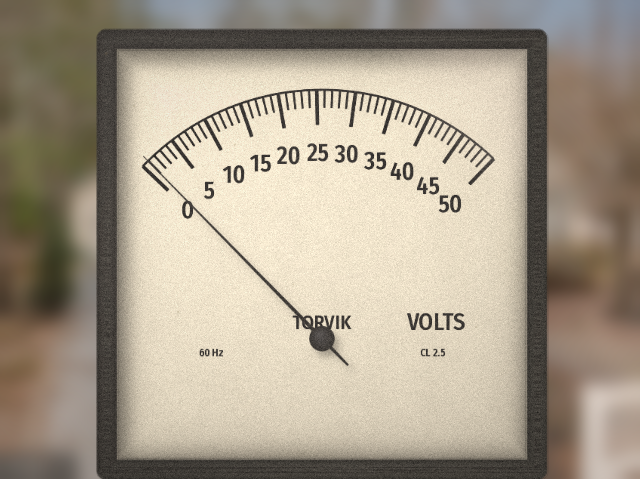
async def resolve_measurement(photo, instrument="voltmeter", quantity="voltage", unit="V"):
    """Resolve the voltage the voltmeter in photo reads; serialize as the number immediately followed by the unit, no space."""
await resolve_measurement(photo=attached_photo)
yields 1V
